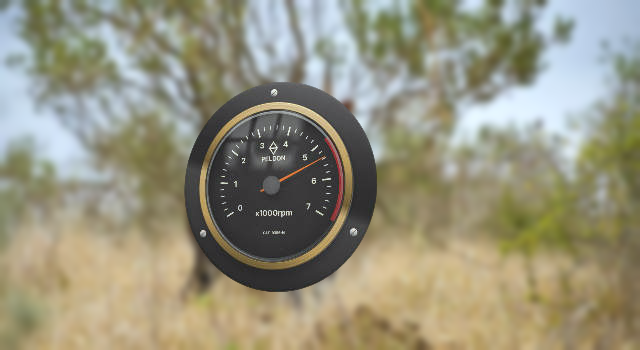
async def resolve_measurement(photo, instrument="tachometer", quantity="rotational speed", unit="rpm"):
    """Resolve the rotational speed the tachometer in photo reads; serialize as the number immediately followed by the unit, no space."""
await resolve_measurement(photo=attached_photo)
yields 5400rpm
